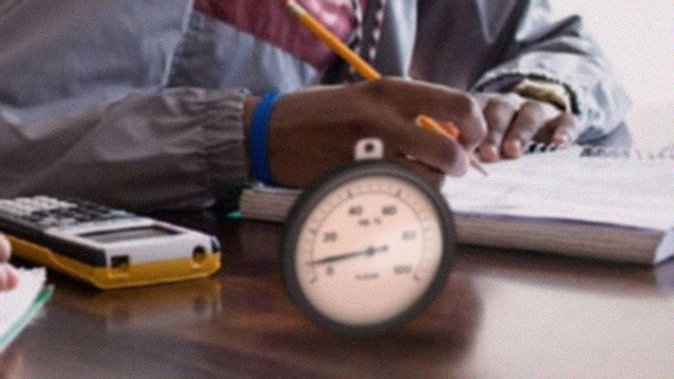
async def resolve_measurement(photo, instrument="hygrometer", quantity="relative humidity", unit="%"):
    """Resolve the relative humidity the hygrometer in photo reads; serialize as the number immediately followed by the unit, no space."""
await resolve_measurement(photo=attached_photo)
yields 8%
